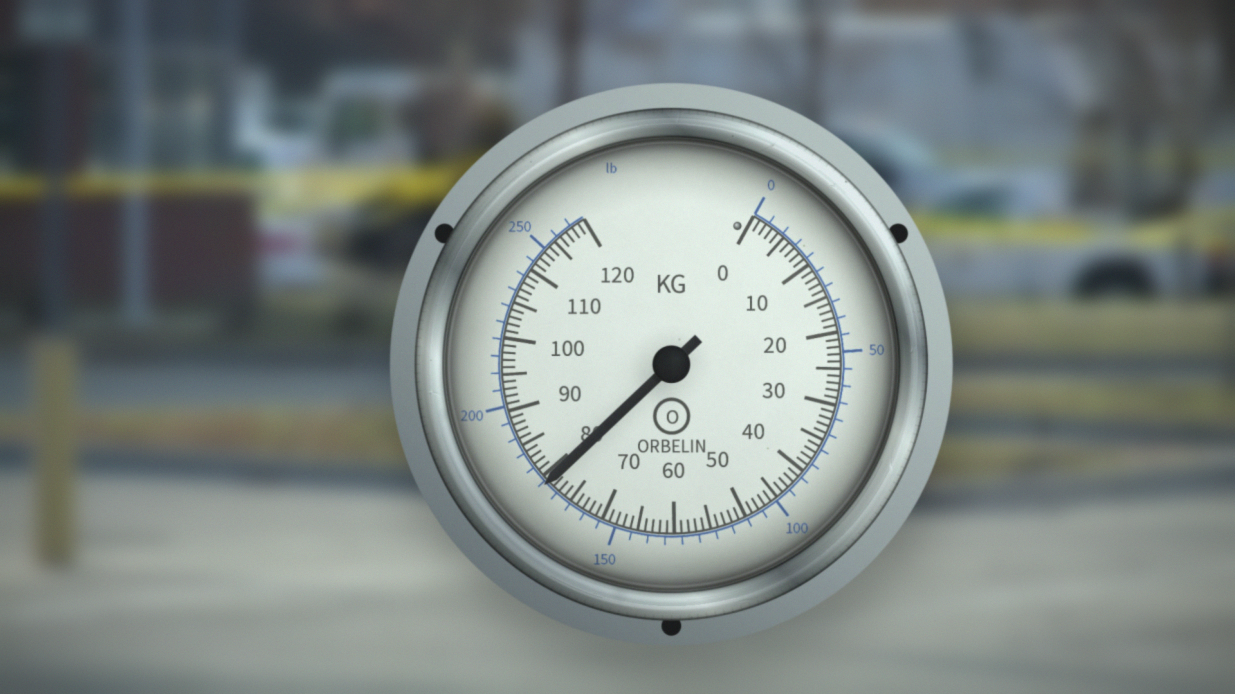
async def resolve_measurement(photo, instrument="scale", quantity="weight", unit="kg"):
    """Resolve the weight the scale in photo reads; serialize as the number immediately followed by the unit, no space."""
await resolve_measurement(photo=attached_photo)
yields 79kg
